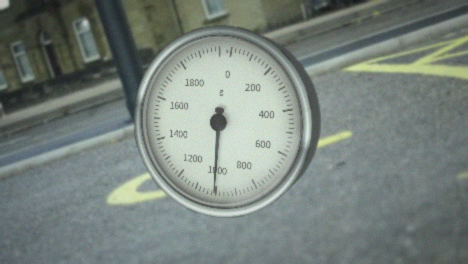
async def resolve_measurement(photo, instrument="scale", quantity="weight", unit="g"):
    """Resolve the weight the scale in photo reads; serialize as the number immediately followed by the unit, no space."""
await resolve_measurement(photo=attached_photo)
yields 1000g
